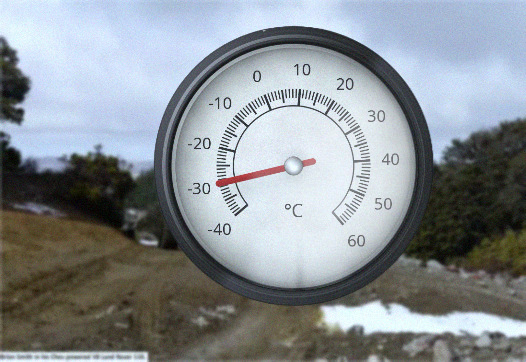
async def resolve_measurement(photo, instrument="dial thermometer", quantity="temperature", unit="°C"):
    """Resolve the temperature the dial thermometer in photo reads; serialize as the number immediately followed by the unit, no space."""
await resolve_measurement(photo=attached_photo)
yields -30°C
